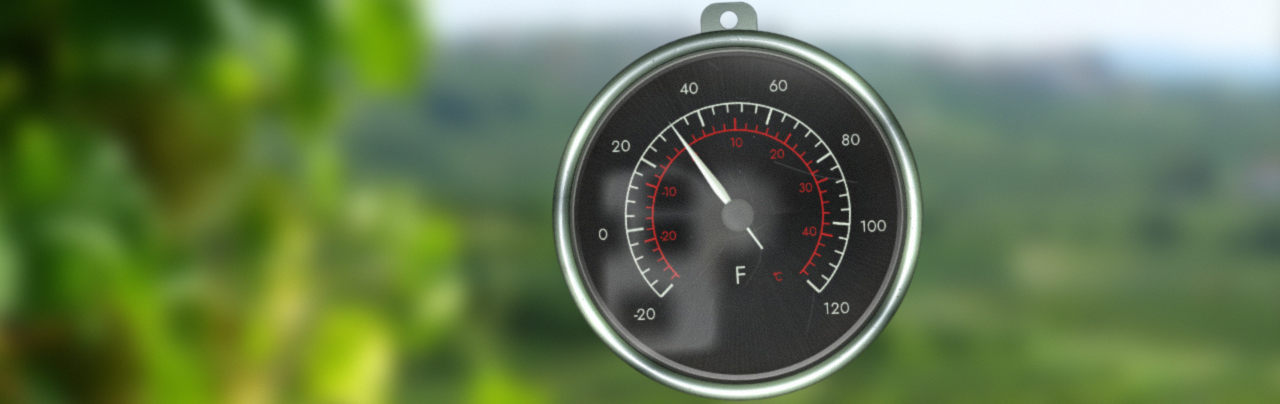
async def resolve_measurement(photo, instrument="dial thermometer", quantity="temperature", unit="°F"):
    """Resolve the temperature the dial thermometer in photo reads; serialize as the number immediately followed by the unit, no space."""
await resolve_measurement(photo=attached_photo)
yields 32°F
